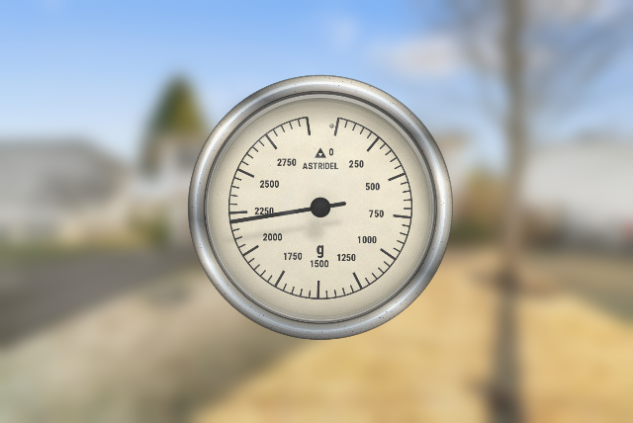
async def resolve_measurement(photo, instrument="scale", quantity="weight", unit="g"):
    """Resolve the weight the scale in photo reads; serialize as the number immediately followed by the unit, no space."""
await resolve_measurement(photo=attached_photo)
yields 2200g
